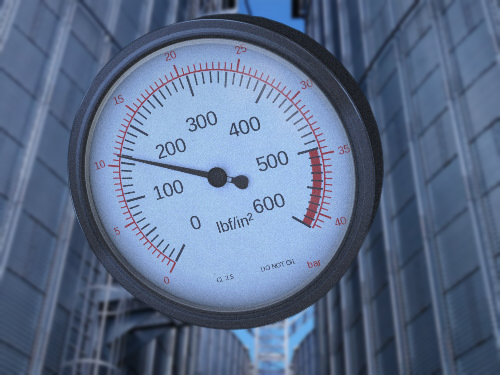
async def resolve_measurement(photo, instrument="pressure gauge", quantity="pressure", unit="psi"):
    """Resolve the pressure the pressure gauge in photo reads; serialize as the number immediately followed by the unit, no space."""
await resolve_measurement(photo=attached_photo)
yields 160psi
